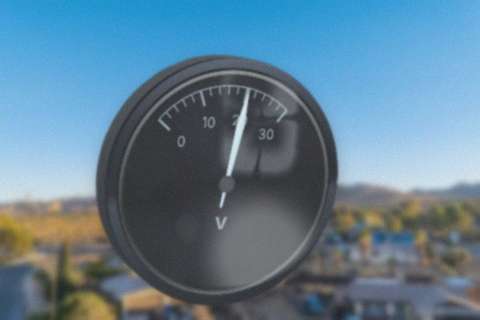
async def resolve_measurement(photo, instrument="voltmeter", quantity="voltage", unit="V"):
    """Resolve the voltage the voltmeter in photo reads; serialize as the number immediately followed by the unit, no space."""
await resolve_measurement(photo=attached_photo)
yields 20V
